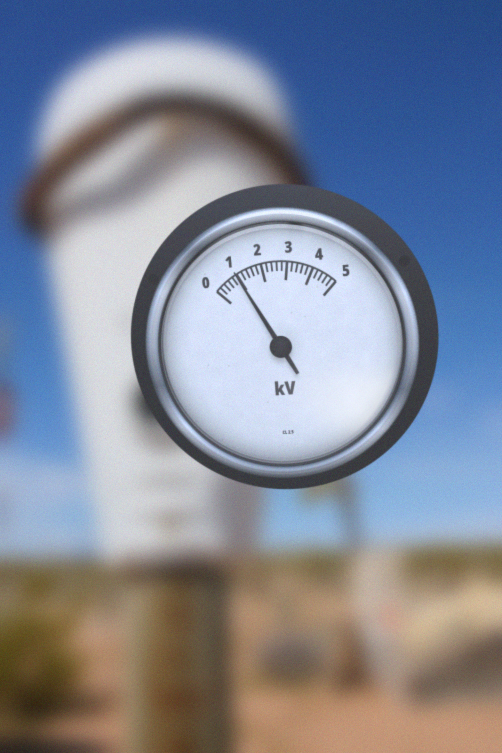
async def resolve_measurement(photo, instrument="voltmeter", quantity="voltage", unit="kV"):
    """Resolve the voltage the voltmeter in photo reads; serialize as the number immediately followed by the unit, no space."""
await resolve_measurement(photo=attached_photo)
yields 1kV
